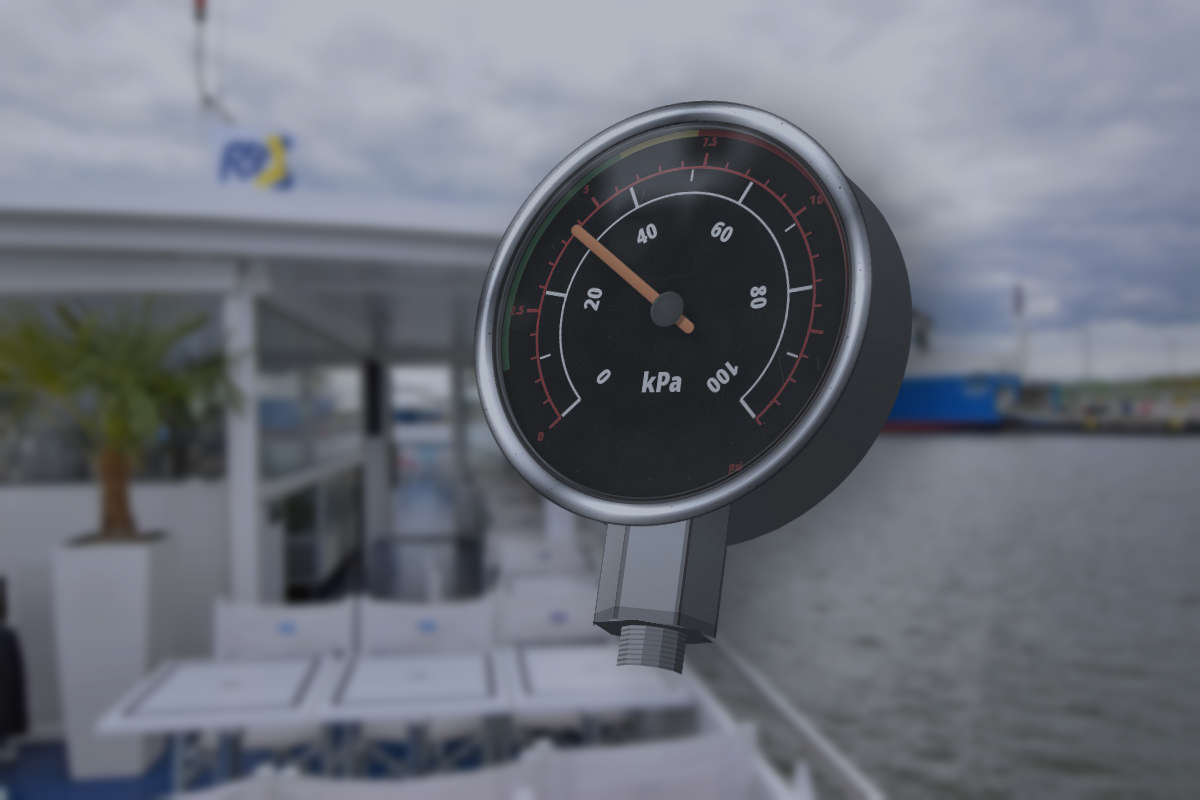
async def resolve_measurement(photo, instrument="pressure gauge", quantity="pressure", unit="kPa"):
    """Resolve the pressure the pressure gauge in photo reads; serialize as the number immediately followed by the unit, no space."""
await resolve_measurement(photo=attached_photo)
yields 30kPa
